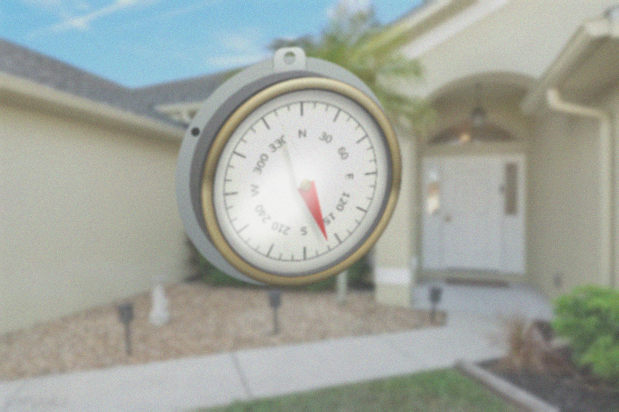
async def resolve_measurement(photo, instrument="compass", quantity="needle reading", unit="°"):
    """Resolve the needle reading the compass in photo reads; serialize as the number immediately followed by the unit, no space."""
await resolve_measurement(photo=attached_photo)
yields 160°
